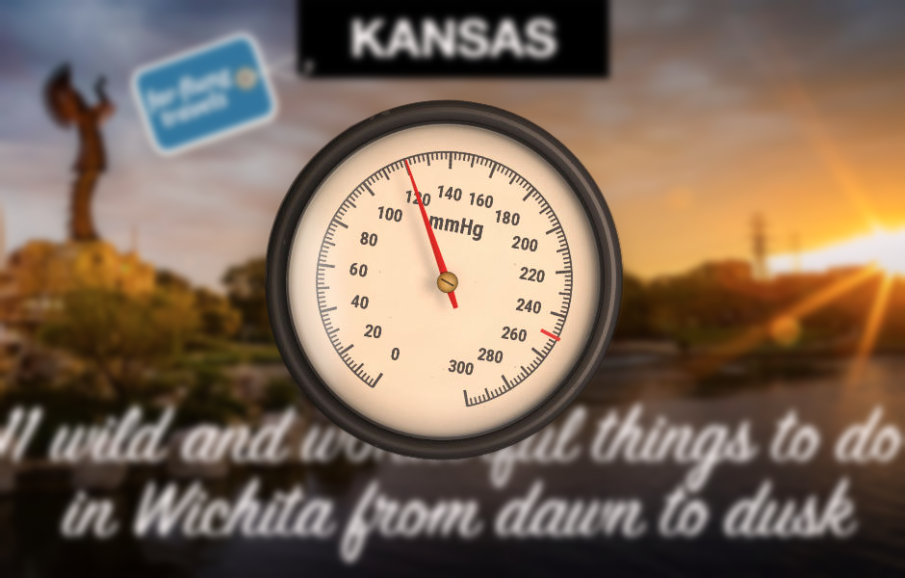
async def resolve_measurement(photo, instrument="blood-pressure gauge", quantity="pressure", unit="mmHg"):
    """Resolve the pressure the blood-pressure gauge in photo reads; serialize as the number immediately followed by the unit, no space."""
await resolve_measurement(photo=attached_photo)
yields 120mmHg
